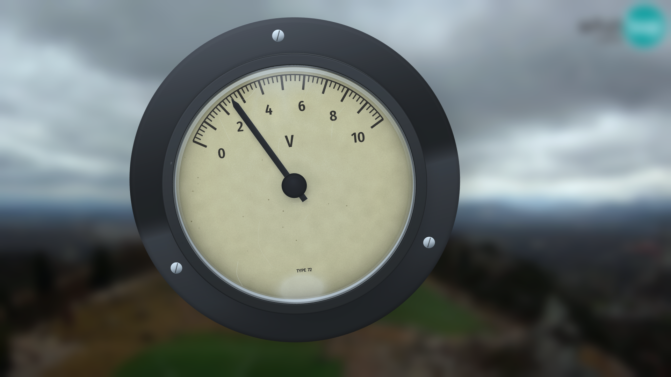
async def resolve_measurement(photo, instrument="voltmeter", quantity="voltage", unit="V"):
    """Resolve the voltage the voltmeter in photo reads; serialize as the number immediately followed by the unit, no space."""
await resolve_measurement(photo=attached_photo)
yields 2.6V
